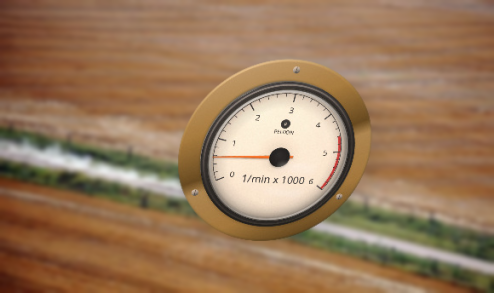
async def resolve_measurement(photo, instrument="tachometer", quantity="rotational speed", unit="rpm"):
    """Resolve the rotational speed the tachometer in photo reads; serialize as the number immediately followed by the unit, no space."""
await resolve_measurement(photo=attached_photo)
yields 600rpm
